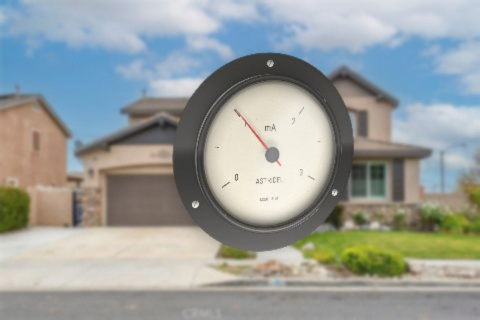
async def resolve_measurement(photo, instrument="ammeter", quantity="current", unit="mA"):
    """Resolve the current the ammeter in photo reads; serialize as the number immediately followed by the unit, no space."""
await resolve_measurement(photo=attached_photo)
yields 1mA
